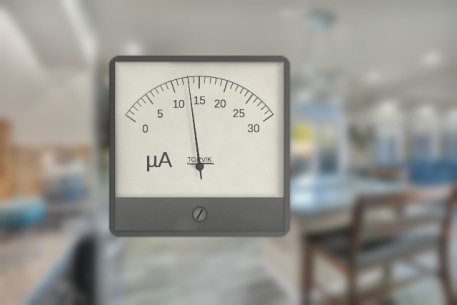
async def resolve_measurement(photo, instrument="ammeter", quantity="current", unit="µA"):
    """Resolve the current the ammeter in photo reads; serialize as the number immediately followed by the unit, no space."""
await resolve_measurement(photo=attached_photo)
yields 13µA
